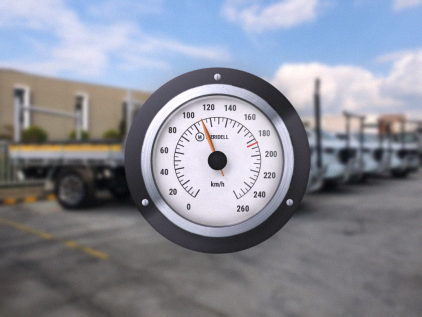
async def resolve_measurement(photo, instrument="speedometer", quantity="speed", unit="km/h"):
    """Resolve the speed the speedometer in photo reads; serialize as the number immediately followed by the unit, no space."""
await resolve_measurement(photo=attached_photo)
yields 110km/h
